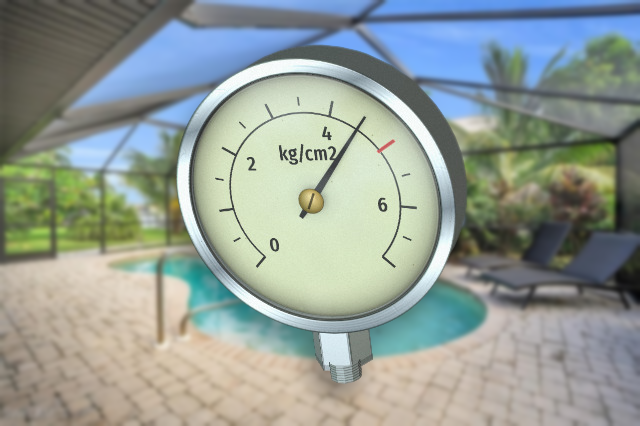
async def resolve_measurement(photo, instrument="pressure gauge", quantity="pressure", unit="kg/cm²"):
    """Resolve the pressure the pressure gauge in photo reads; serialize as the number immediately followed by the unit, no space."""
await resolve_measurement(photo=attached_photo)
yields 4.5kg/cm²
